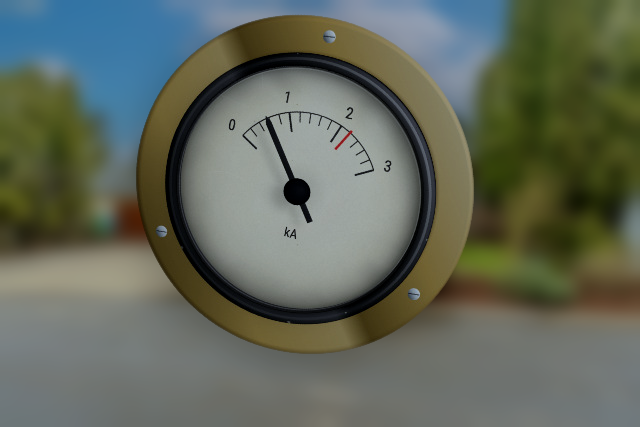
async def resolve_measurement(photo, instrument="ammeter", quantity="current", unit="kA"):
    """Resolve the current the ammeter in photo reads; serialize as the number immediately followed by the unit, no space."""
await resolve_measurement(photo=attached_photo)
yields 0.6kA
